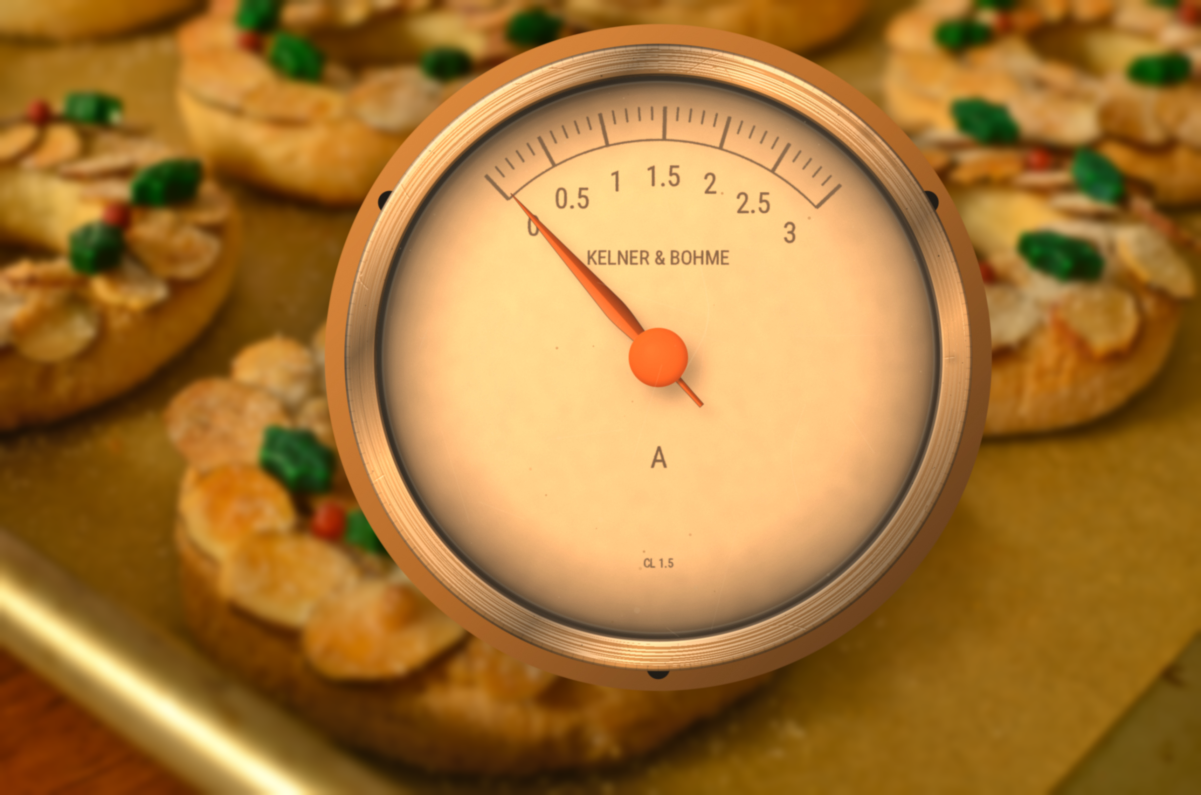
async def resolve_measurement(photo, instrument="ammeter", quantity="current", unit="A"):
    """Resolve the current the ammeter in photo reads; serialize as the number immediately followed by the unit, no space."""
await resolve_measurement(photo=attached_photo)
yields 0.05A
